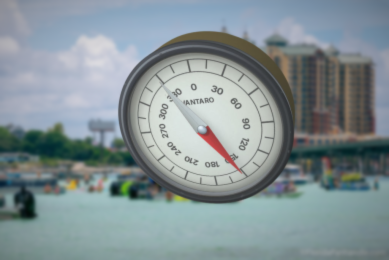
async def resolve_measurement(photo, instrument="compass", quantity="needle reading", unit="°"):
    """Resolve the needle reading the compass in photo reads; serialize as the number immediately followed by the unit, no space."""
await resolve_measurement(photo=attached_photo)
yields 150°
